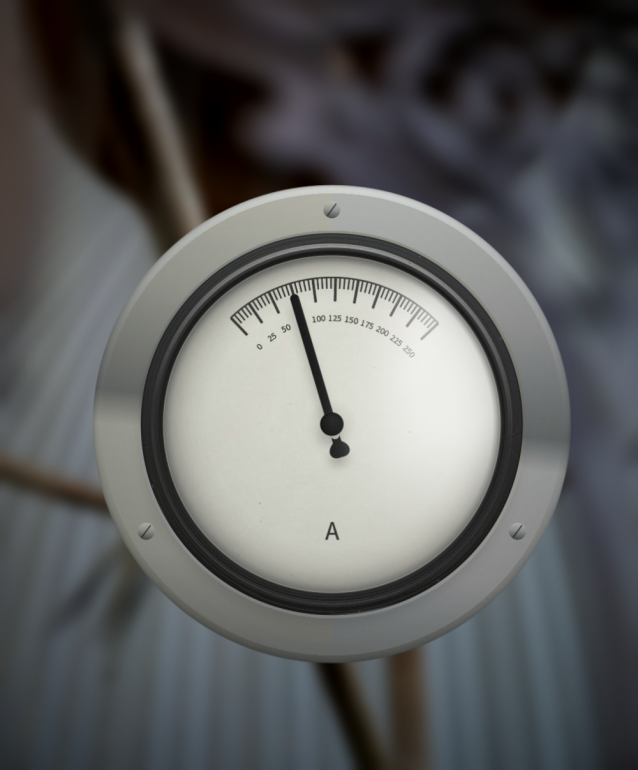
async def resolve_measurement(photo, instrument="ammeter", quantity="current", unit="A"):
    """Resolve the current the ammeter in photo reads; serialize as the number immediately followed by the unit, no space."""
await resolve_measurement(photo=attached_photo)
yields 75A
